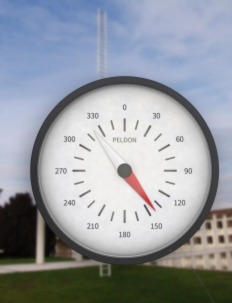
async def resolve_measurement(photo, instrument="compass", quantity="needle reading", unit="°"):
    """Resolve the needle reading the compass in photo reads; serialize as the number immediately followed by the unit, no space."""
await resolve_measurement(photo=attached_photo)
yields 142.5°
